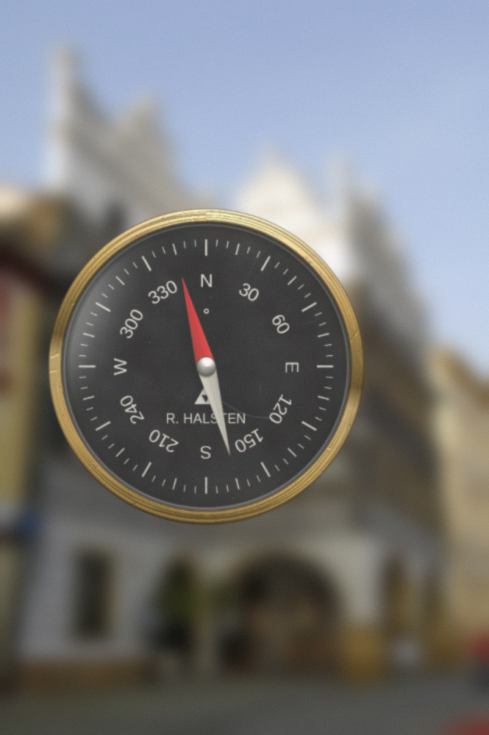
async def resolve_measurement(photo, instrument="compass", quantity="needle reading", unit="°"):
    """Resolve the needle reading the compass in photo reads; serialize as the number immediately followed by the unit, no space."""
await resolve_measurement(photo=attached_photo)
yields 345°
